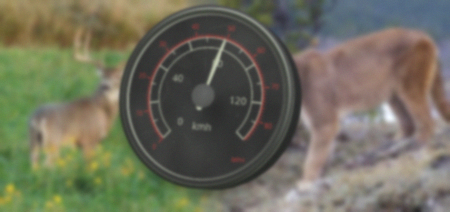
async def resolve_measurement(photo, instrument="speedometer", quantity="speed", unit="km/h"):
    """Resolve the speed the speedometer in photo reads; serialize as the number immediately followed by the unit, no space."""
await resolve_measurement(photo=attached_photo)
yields 80km/h
